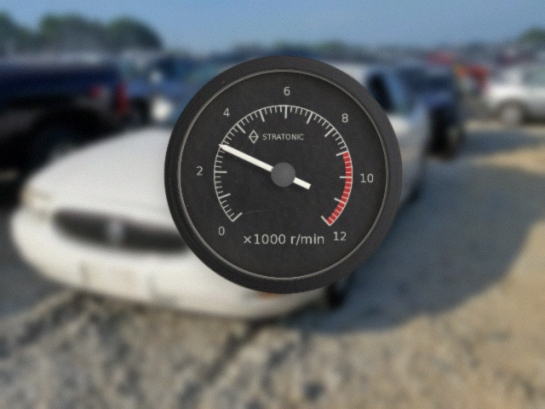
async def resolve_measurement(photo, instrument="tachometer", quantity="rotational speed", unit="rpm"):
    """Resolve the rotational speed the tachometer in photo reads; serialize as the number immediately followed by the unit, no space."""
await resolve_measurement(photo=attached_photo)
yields 3000rpm
